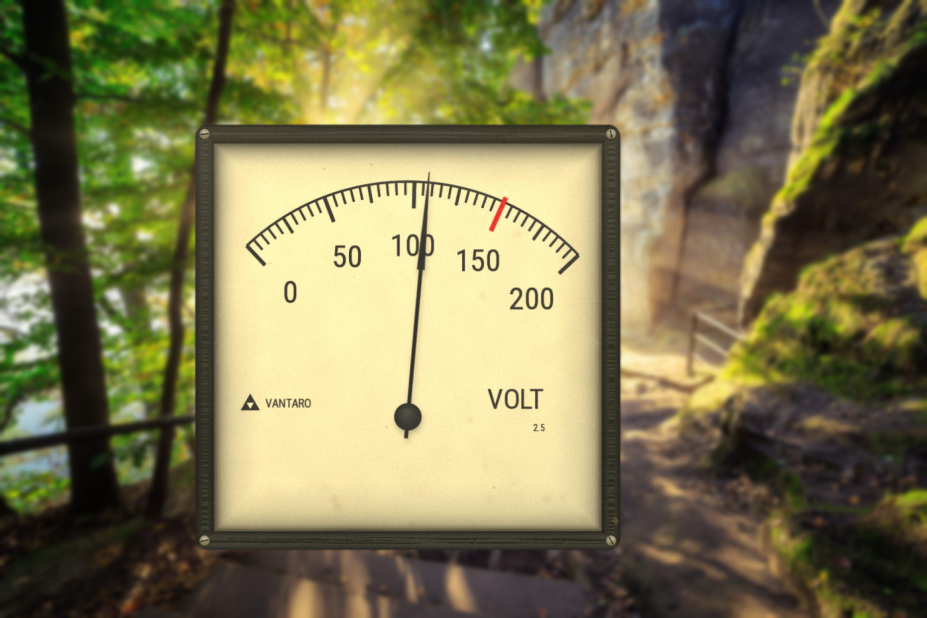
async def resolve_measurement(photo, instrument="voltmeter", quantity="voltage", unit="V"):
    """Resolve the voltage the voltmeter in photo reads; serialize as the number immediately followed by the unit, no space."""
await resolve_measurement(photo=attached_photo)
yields 107.5V
